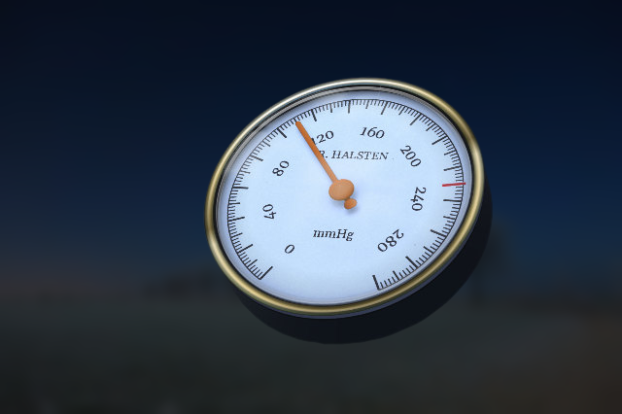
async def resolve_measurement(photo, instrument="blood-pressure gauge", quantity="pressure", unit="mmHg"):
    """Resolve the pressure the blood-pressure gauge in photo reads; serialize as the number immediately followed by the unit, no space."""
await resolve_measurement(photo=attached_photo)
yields 110mmHg
